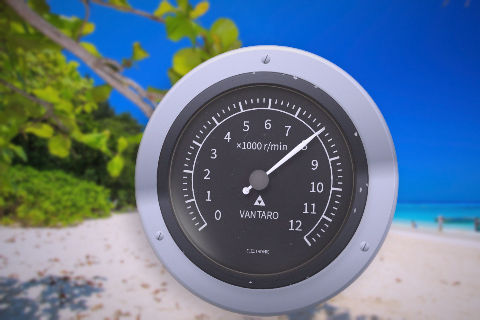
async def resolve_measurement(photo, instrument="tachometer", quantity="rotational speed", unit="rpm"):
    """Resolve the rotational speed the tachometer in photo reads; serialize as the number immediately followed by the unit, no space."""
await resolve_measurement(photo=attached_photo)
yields 8000rpm
